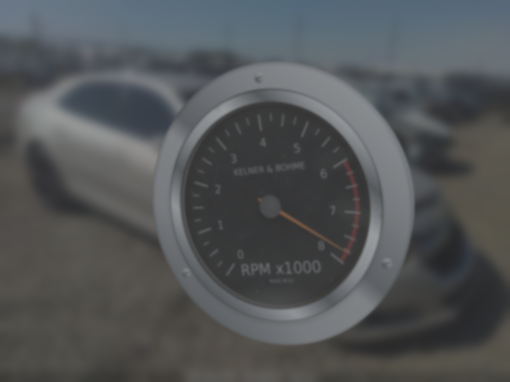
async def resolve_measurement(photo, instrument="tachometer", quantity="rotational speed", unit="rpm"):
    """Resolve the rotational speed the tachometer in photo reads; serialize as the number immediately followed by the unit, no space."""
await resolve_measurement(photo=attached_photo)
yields 7750rpm
